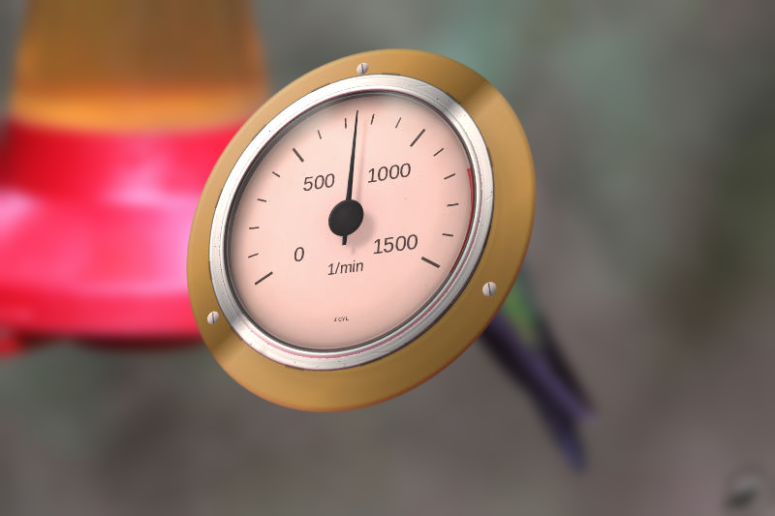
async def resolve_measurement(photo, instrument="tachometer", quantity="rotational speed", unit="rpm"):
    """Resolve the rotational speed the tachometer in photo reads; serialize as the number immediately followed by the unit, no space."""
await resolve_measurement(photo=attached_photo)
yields 750rpm
